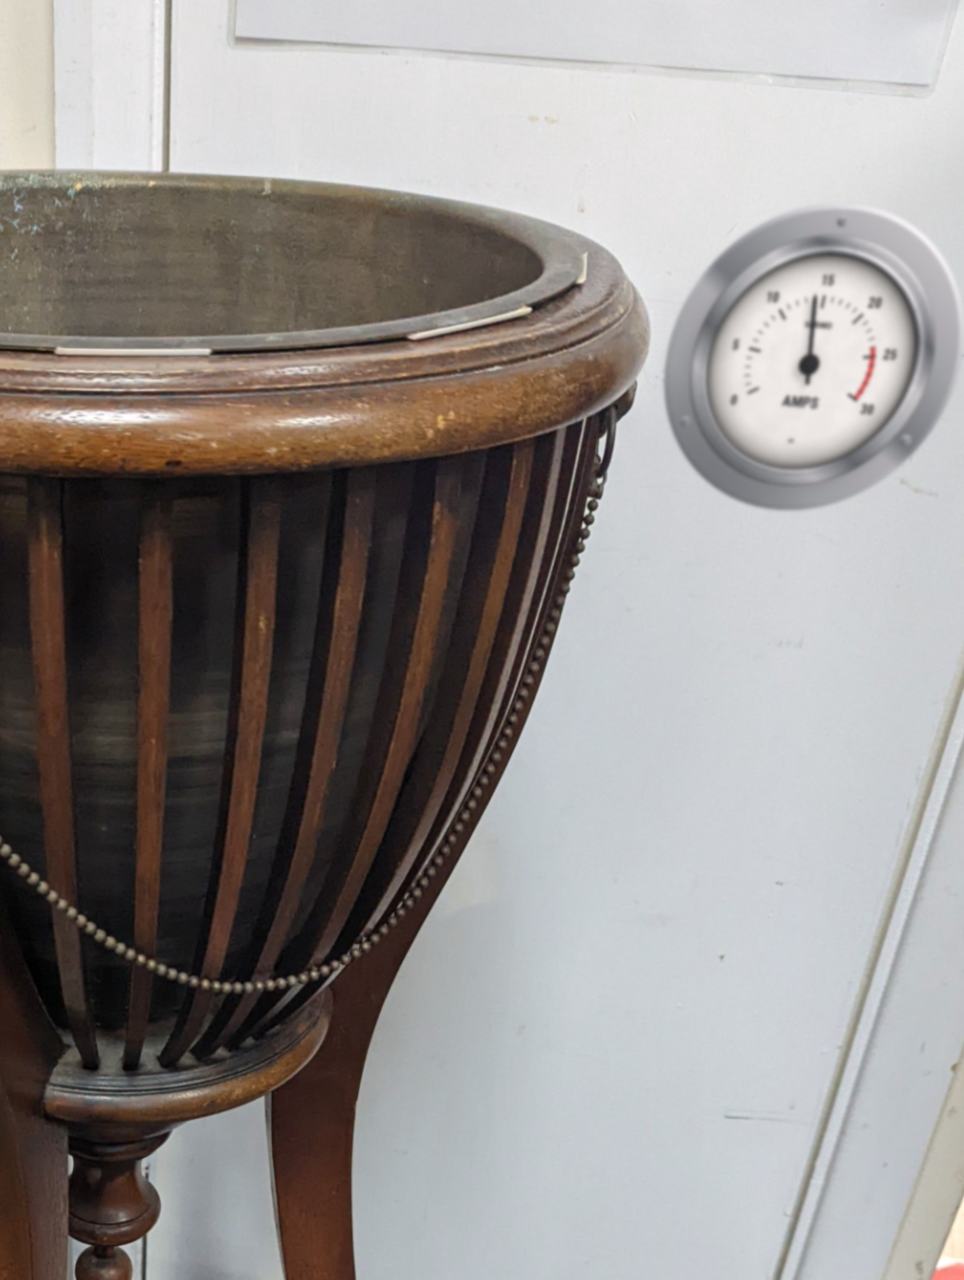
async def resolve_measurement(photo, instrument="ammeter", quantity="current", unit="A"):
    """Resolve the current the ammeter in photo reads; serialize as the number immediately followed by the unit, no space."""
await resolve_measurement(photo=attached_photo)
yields 14A
